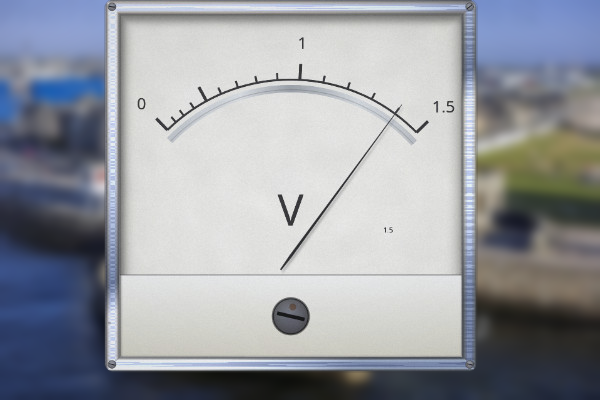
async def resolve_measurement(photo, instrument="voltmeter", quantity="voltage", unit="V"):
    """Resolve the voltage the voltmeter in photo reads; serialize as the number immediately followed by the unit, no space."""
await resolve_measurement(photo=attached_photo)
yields 1.4V
